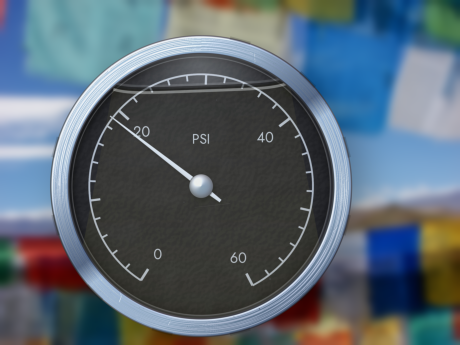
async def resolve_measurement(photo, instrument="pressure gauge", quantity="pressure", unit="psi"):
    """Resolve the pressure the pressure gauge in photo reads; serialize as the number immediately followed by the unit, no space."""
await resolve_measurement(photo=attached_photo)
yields 19psi
